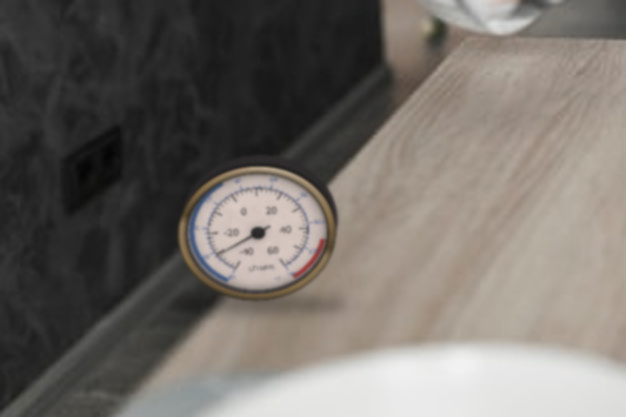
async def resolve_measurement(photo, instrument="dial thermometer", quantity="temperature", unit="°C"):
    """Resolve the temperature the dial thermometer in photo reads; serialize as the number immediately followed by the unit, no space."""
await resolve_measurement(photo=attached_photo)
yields -30°C
